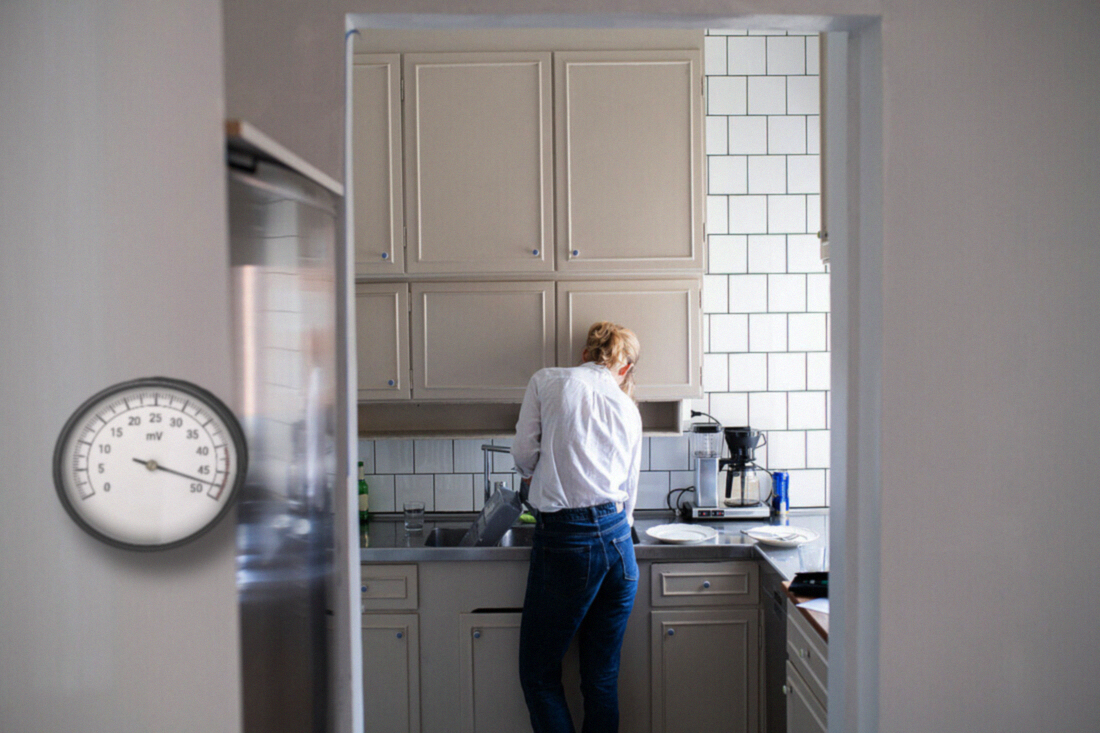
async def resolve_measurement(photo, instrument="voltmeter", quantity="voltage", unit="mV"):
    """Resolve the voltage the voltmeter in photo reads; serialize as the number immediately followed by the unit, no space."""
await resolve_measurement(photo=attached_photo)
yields 47.5mV
